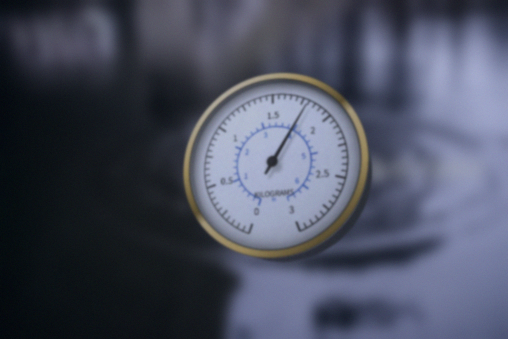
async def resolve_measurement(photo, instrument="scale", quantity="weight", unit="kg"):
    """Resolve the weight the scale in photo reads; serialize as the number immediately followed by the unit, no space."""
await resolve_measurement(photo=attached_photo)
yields 1.8kg
